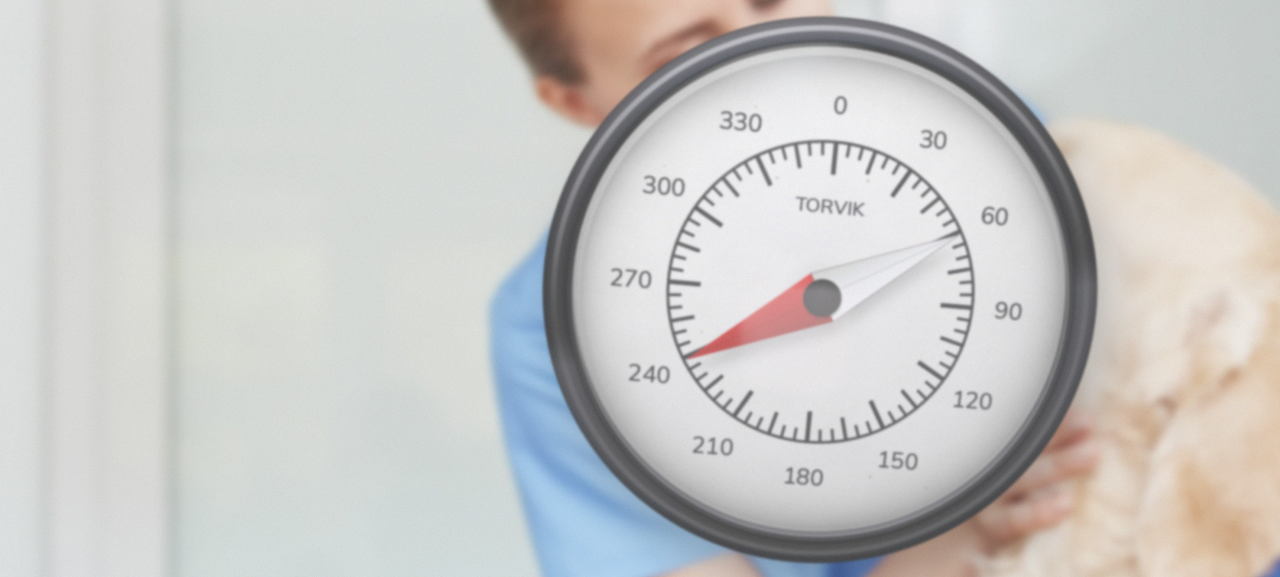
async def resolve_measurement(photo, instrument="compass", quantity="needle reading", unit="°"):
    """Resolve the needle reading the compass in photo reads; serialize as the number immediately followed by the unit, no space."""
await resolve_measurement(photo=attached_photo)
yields 240°
